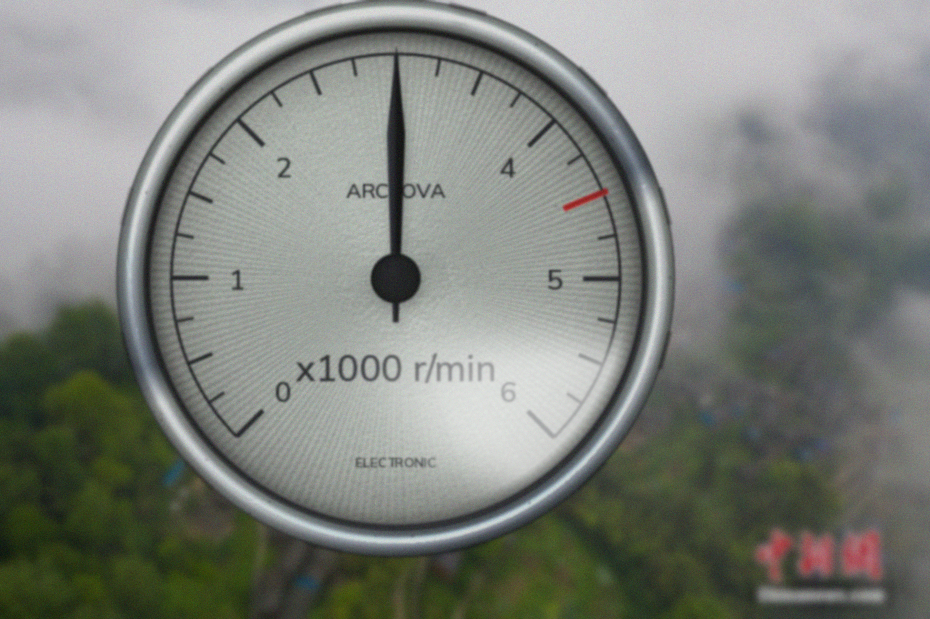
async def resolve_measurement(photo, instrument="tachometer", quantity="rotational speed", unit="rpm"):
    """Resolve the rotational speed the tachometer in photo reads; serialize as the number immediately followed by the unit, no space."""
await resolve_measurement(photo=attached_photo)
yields 3000rpm
